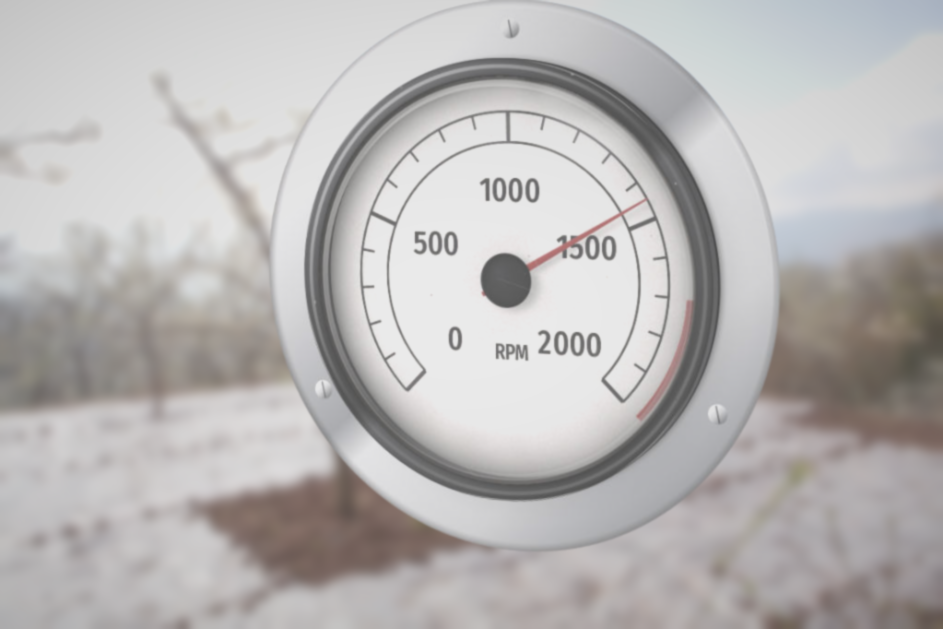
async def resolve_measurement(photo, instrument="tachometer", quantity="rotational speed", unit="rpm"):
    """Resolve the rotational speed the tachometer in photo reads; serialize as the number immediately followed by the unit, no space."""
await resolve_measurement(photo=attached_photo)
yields 1450rpm
